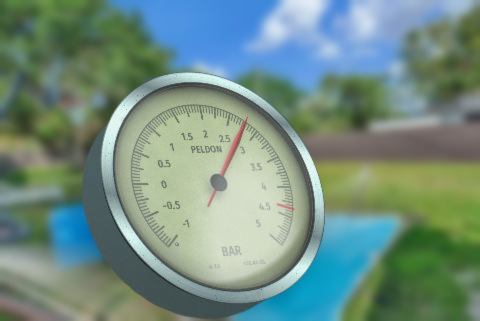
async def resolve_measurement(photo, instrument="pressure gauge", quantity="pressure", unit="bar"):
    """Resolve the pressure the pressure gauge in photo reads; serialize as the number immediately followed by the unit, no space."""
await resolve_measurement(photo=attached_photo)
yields 2.75bar
